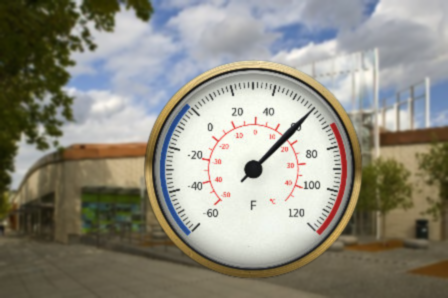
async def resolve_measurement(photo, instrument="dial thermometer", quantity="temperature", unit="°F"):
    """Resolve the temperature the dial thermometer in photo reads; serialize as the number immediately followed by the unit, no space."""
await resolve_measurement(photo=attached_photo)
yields 60°F
